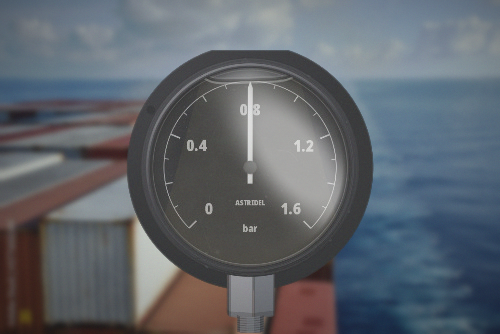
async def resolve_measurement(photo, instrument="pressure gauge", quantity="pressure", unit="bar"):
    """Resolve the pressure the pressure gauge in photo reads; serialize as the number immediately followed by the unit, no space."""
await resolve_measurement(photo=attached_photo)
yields 0.8bar
